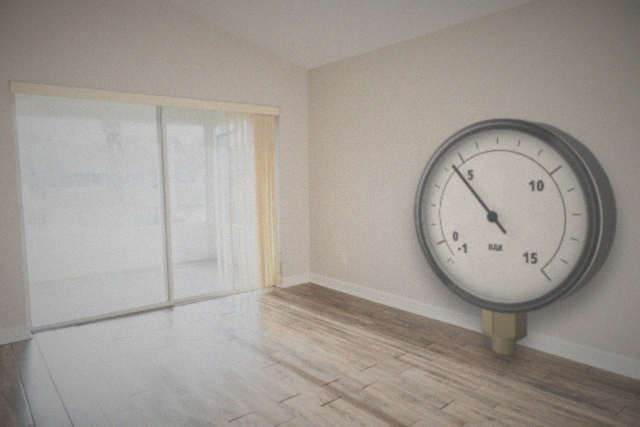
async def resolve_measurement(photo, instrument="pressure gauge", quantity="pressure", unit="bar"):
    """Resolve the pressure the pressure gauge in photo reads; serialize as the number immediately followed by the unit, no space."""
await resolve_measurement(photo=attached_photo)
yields 4.5bar
